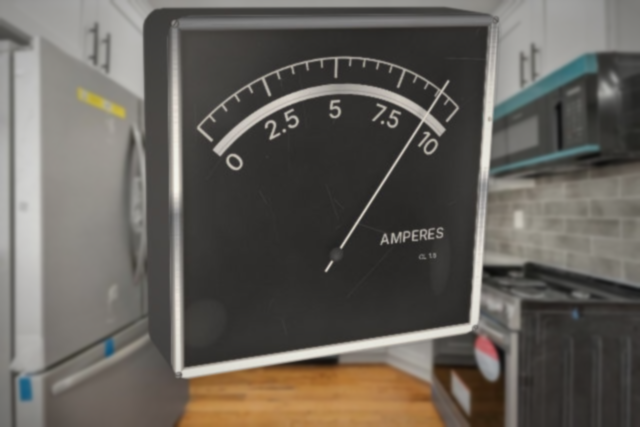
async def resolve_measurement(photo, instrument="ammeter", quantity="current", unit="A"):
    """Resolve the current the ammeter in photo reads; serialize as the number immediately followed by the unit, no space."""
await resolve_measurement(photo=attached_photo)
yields 9A
